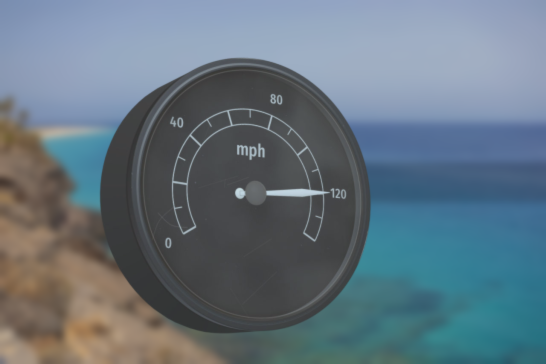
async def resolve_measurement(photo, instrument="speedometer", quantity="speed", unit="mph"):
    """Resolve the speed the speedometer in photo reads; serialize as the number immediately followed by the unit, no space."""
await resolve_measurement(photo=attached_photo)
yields 120mph
